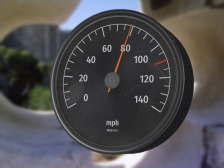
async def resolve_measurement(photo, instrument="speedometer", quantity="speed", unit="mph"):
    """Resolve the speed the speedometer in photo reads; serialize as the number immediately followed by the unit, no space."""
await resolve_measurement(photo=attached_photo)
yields 80mph
